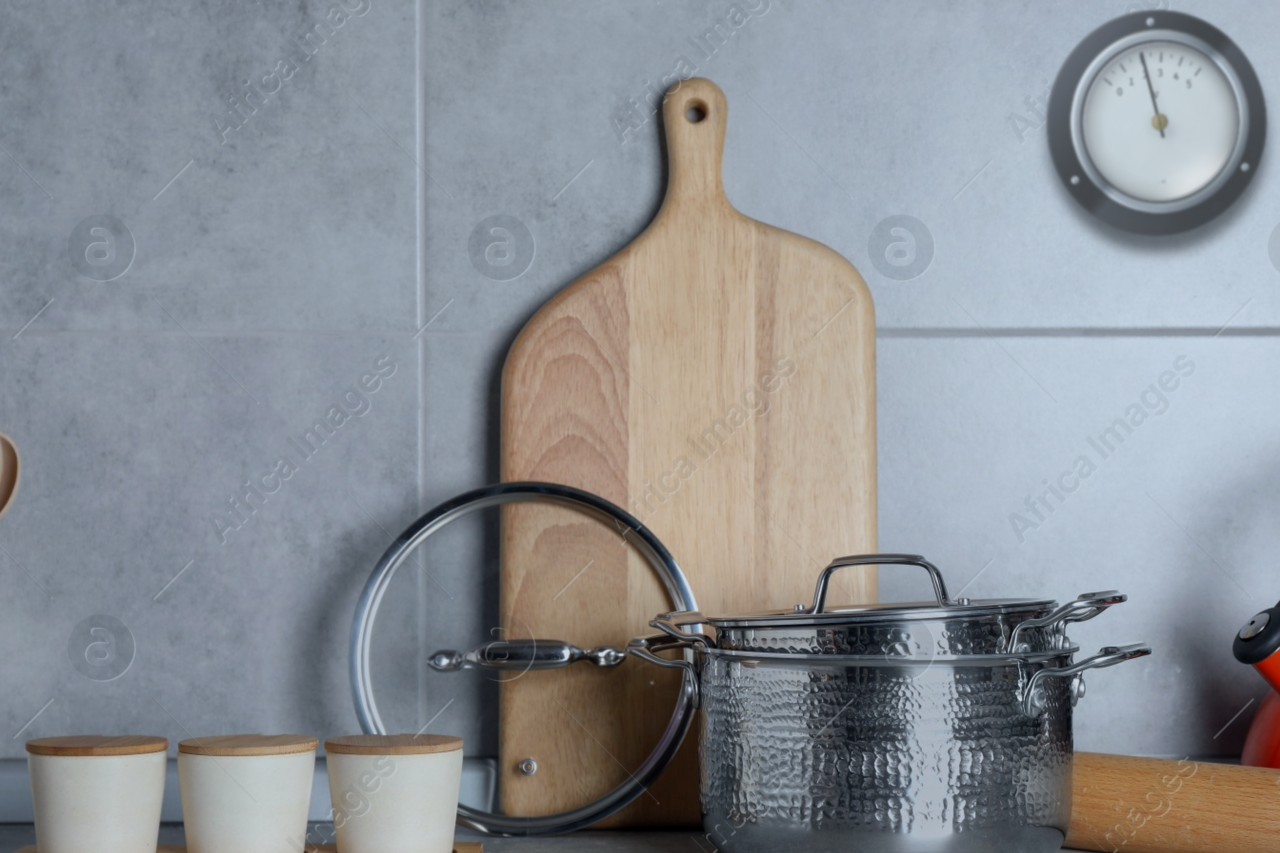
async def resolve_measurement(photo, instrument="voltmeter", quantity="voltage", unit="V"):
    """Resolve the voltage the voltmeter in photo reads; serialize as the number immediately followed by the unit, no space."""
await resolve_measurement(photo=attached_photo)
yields 2V
